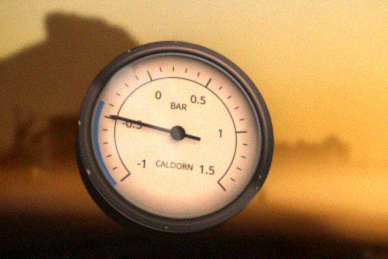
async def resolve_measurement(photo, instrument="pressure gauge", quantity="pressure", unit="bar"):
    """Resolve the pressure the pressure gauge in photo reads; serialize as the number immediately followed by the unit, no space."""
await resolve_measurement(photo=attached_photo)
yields -0.5bar
